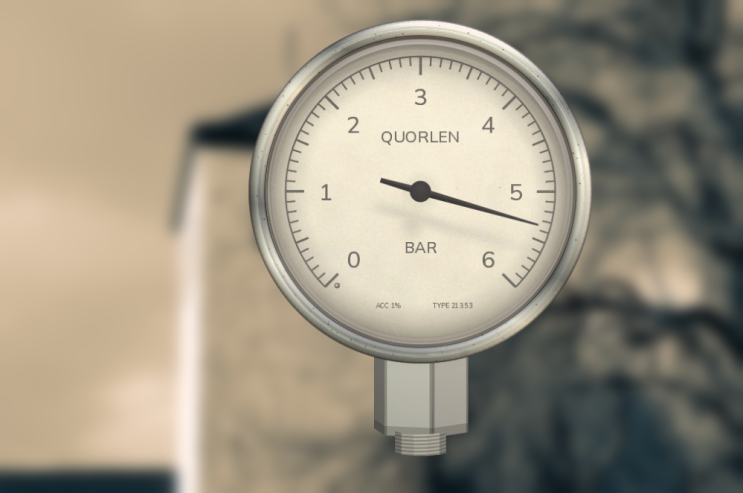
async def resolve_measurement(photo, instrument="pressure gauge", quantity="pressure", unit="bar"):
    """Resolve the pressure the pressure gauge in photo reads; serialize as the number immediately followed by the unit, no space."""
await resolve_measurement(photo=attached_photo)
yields 5.35bar
